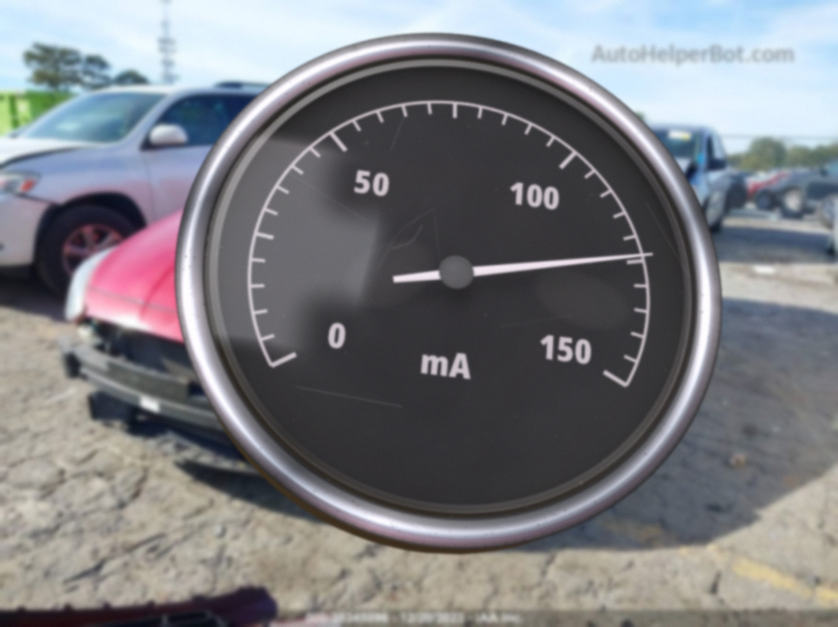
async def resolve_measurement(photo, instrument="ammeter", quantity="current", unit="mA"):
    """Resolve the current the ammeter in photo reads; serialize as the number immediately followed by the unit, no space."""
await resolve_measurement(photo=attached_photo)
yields 125mA
